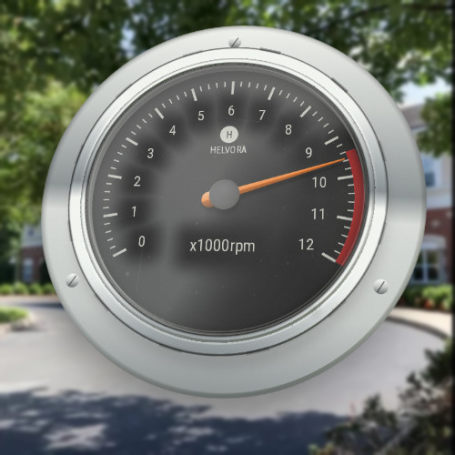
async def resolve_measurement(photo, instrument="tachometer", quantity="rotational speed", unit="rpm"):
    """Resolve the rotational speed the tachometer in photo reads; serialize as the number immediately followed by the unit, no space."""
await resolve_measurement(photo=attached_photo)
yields 9600rpm
